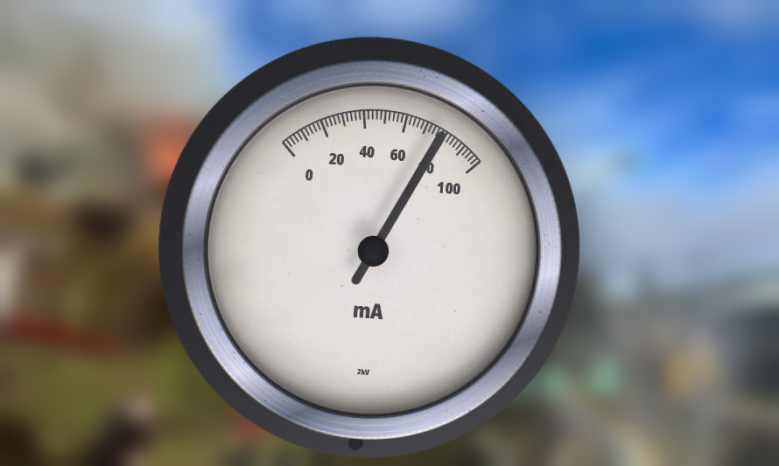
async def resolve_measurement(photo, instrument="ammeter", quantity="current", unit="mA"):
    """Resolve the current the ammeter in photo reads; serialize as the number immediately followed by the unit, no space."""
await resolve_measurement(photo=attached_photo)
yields 78mA
